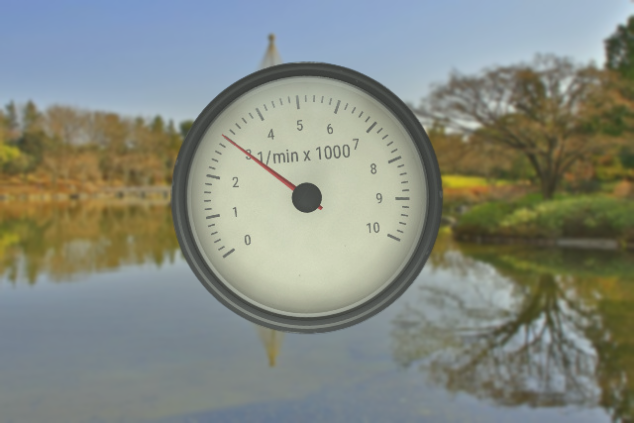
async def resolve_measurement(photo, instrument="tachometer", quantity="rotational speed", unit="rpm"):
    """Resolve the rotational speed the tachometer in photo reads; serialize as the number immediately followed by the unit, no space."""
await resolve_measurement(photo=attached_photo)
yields 3000rpm
